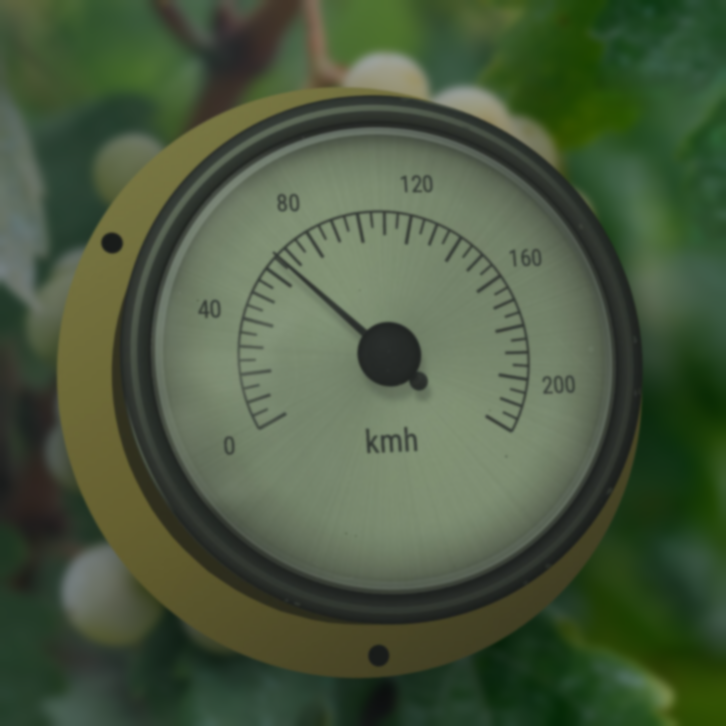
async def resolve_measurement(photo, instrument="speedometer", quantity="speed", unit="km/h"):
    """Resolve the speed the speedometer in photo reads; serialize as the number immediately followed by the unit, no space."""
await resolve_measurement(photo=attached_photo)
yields 65km/h
